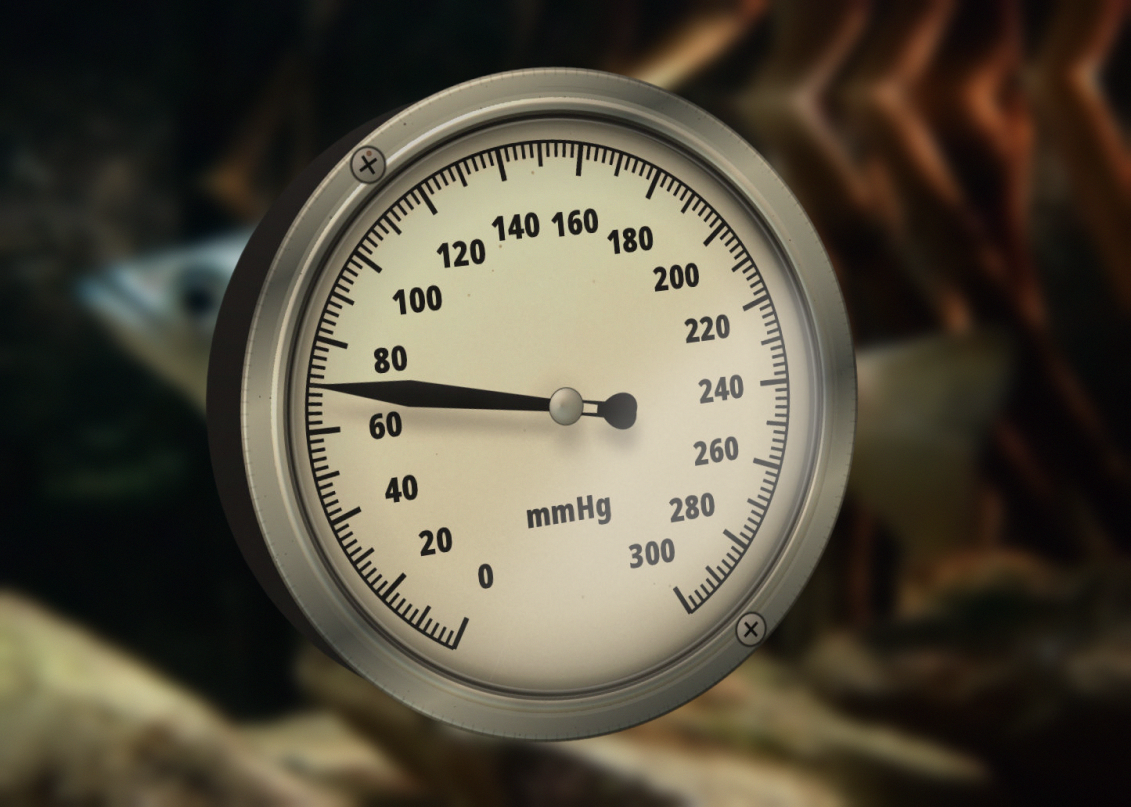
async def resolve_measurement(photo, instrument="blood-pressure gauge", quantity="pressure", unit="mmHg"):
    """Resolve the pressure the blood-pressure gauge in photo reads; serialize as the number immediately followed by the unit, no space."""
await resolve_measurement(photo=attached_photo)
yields 70mmHg
